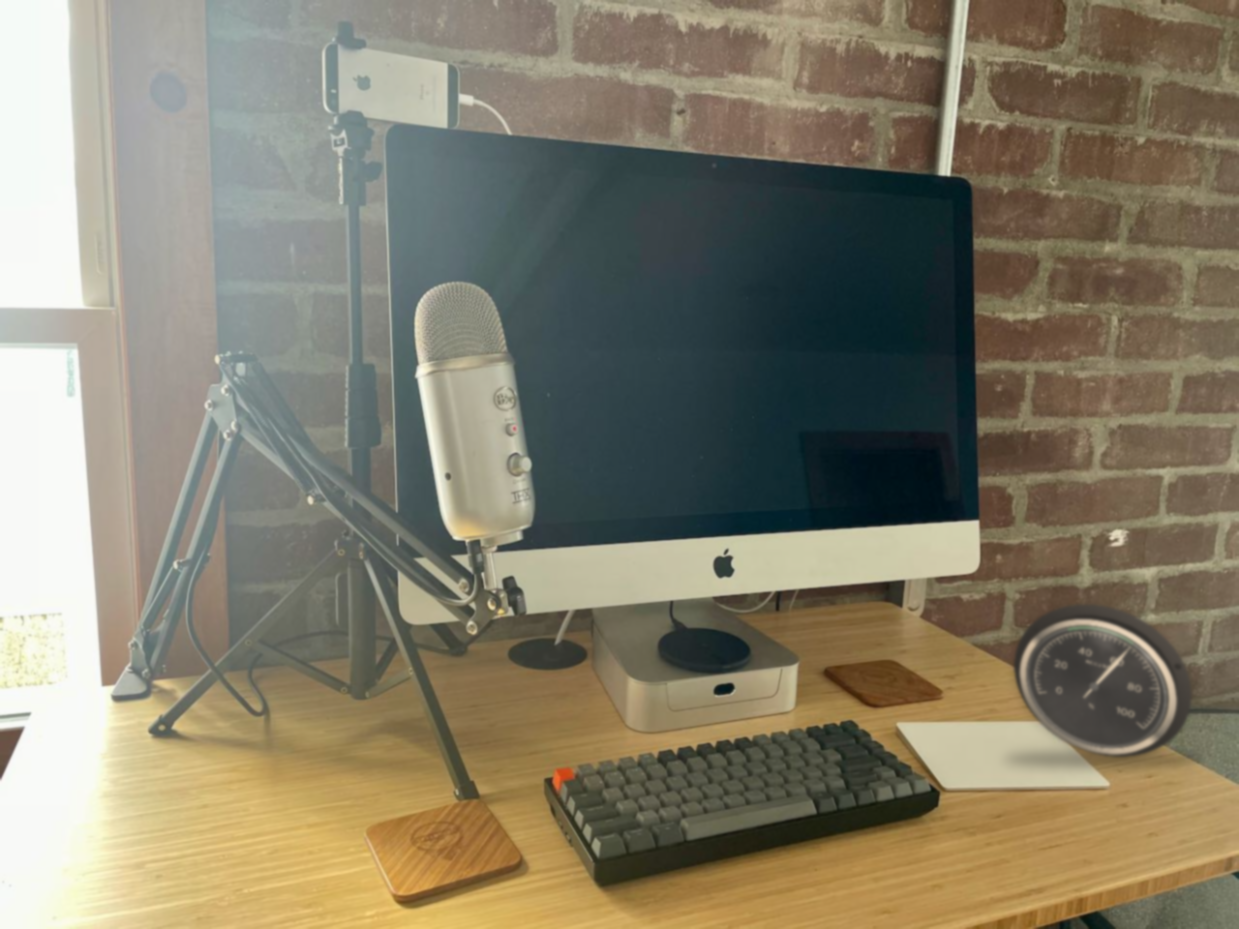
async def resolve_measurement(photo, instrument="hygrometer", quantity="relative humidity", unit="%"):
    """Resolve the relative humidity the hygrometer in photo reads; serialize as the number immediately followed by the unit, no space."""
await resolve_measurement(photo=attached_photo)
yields 60%
